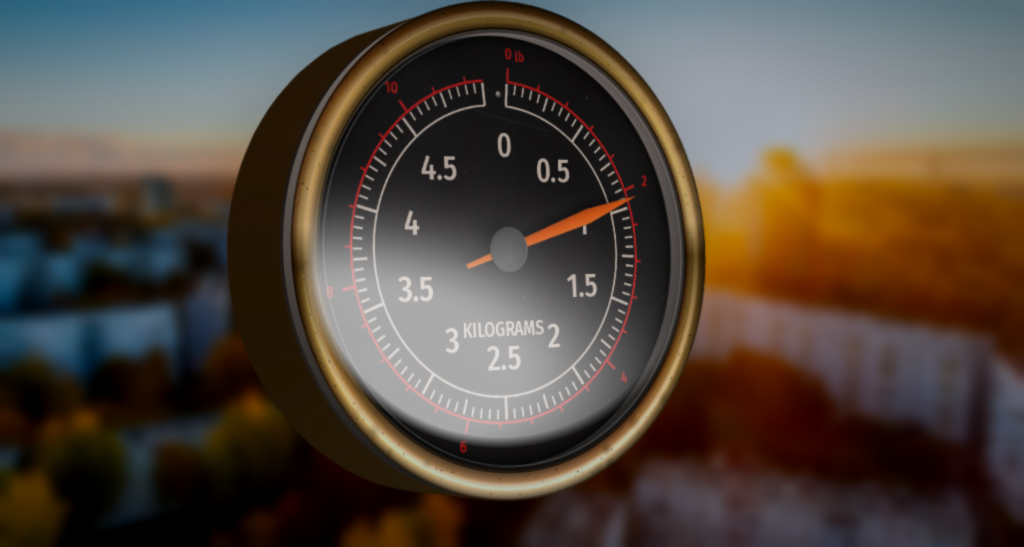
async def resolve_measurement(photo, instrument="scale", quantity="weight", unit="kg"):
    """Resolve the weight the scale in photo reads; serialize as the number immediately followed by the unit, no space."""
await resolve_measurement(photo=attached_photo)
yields 0.95kg
